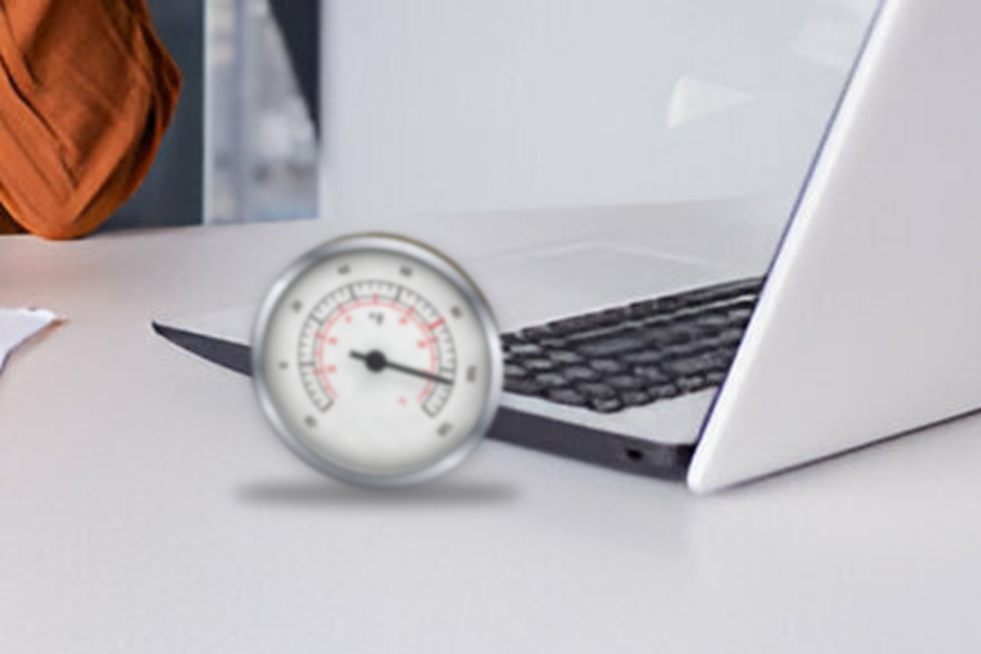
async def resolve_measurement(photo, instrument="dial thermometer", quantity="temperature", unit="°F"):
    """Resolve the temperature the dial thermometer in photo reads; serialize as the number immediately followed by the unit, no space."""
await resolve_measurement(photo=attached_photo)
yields 104°F
